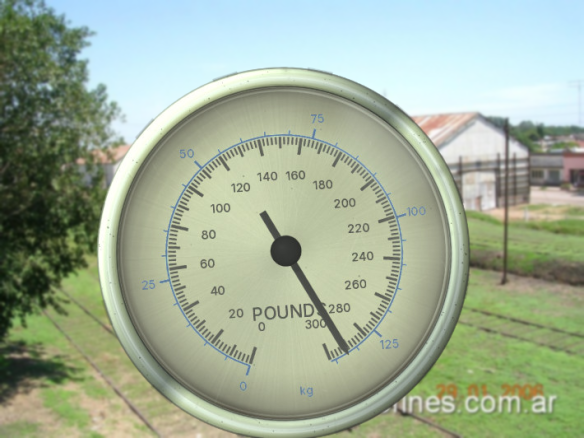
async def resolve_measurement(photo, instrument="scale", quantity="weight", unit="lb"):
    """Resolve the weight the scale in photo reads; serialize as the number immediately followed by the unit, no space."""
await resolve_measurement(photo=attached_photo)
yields 292lb
